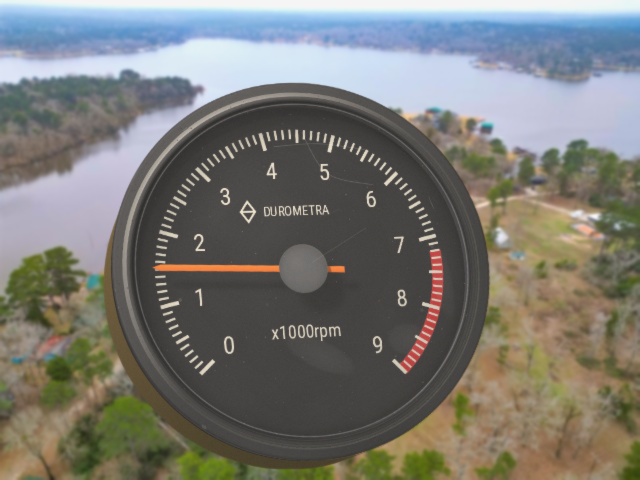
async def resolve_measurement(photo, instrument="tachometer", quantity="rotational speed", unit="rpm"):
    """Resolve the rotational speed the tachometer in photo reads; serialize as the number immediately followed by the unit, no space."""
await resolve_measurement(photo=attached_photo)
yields 1500rpm
